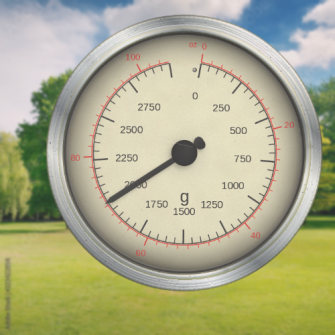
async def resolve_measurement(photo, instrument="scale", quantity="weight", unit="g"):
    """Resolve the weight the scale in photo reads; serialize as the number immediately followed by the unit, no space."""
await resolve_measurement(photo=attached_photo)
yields 2000g
